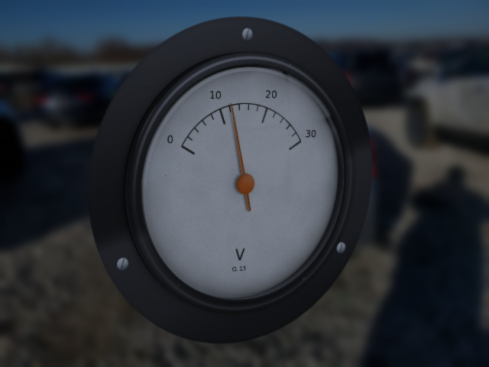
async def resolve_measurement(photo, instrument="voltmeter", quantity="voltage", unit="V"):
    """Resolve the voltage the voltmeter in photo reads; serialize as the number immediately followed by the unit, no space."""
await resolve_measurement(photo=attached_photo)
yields 12V
